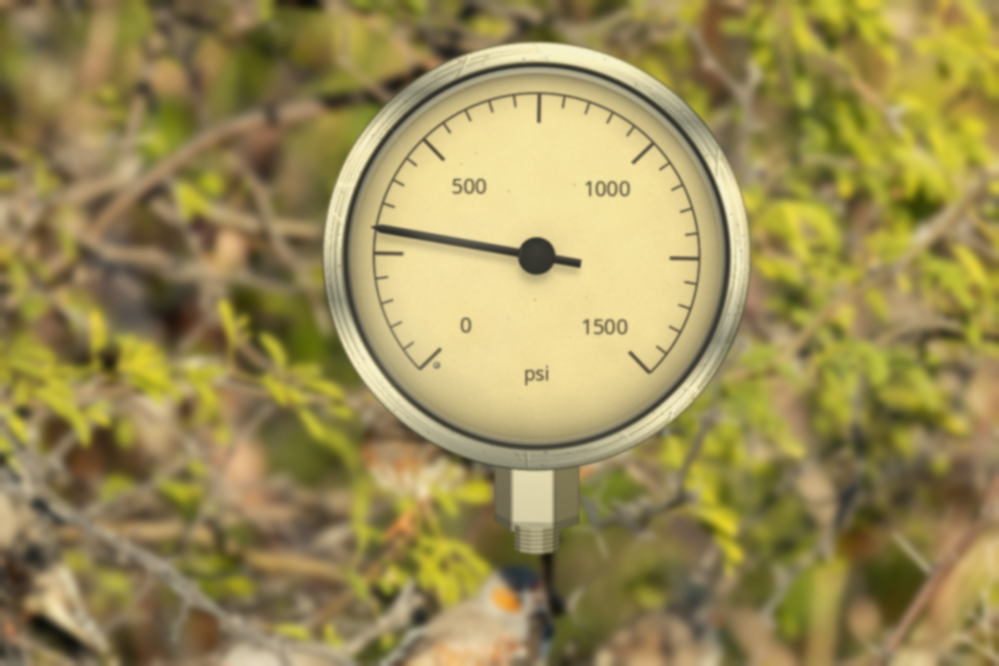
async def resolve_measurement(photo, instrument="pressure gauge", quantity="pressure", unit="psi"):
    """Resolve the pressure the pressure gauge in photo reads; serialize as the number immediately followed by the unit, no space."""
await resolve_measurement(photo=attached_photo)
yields 300psi
